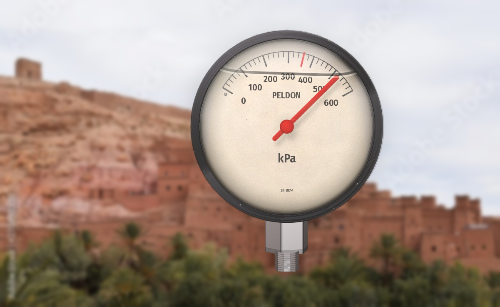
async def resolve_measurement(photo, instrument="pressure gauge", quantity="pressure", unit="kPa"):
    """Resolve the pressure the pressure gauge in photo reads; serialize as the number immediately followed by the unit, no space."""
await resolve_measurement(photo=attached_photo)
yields 520kPa
